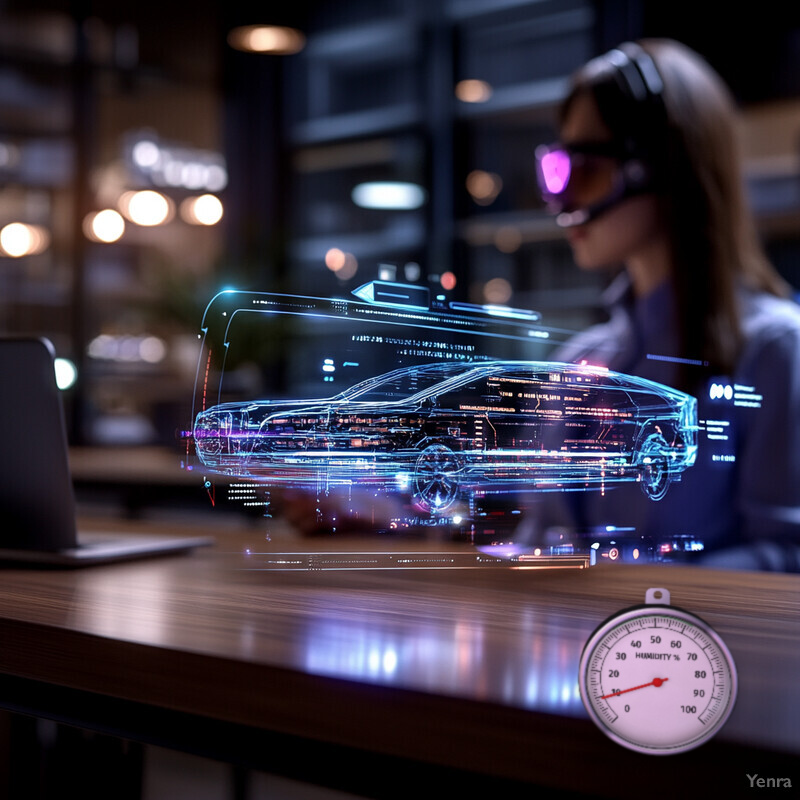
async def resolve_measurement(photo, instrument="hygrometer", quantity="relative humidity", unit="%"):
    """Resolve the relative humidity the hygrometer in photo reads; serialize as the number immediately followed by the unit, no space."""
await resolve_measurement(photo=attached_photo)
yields 10%
